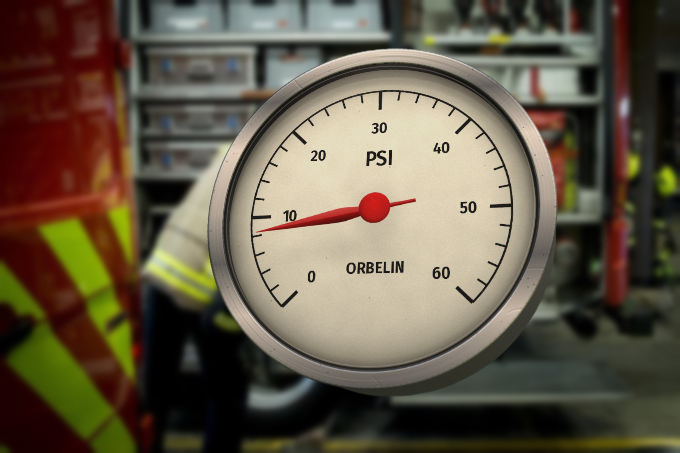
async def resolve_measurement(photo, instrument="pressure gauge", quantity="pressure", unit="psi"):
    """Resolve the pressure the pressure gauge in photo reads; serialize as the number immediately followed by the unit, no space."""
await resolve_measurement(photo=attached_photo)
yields 8psi
